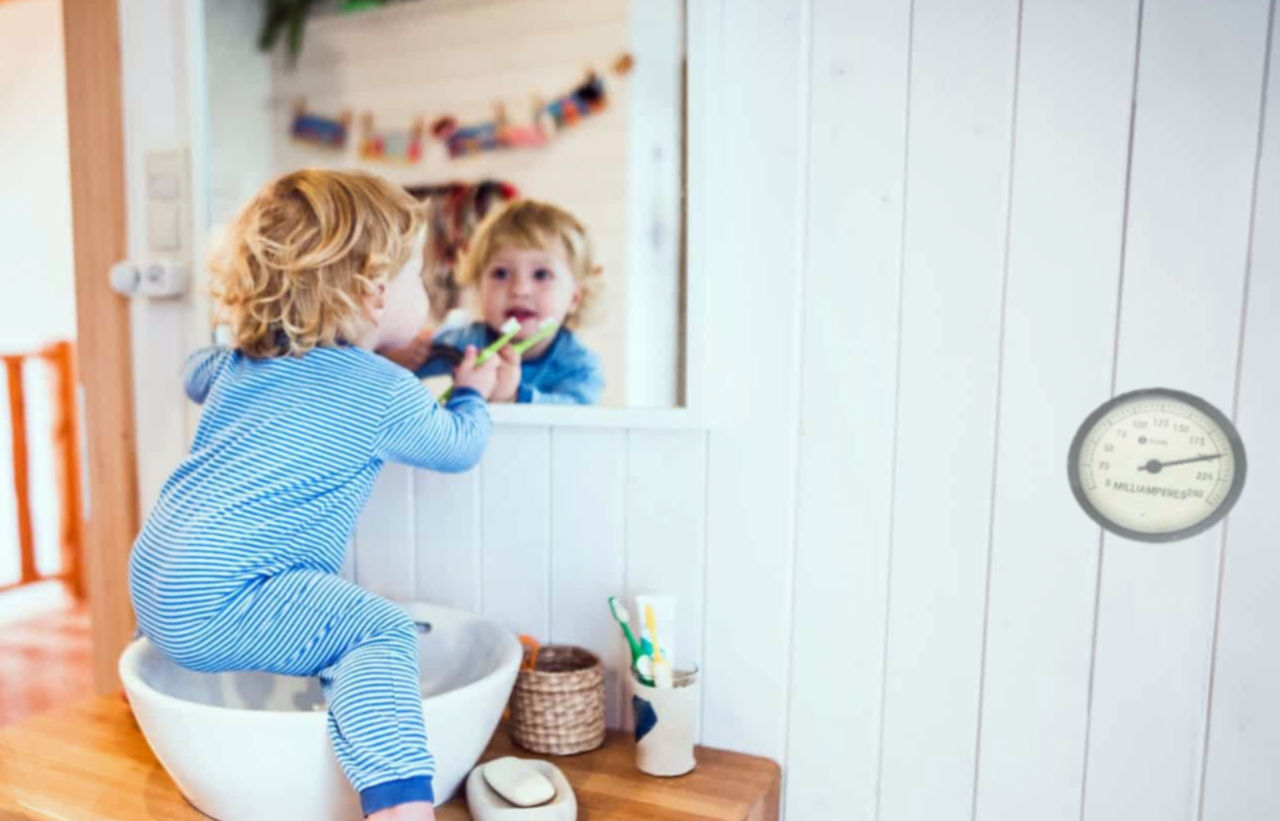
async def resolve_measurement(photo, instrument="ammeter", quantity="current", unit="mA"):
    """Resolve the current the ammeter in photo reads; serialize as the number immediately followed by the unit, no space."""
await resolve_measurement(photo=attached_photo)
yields 200mA
